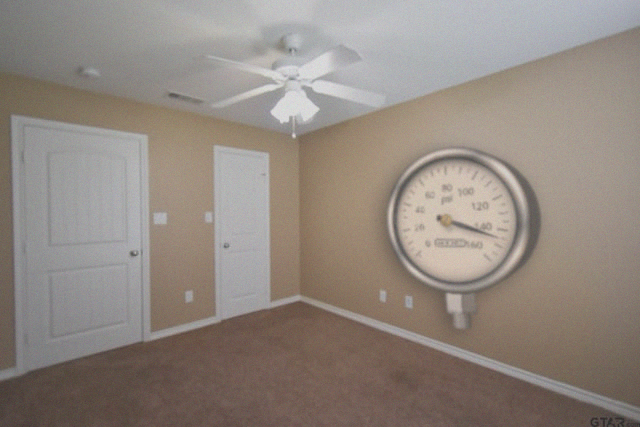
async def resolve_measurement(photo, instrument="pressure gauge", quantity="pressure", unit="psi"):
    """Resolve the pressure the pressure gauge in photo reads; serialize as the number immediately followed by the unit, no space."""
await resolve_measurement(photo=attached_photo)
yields 145psi
